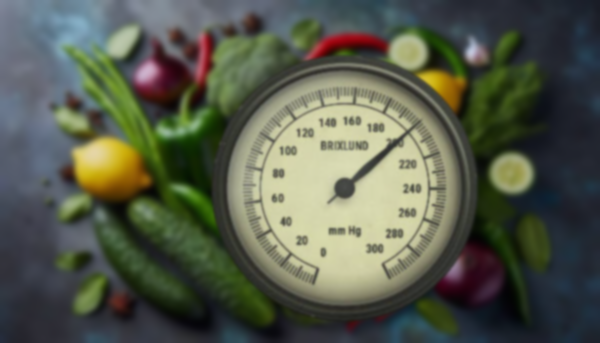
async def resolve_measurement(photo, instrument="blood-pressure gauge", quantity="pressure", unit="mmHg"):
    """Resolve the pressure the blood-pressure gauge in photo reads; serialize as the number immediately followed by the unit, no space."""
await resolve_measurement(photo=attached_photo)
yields 200mmHg
